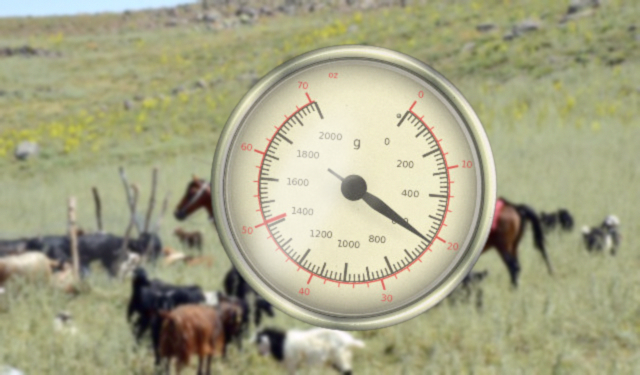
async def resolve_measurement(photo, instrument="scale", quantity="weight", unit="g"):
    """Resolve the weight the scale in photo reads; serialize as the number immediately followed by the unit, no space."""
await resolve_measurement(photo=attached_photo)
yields 600g
